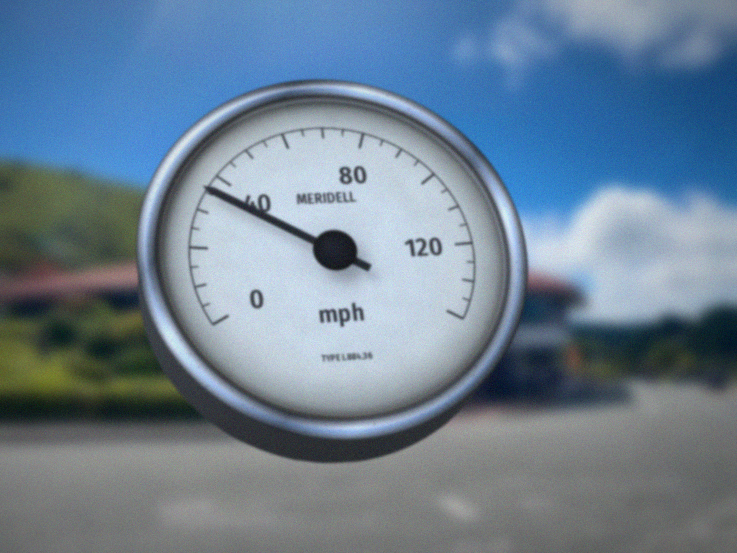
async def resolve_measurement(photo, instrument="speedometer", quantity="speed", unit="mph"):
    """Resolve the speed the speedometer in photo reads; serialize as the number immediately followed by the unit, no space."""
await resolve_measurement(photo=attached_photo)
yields 35mph
